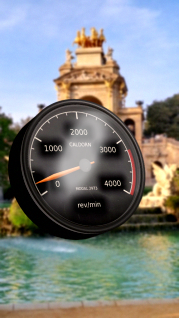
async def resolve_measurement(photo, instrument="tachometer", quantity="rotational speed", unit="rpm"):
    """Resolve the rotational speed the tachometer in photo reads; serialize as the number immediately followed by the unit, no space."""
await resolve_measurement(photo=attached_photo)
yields 200rpm
